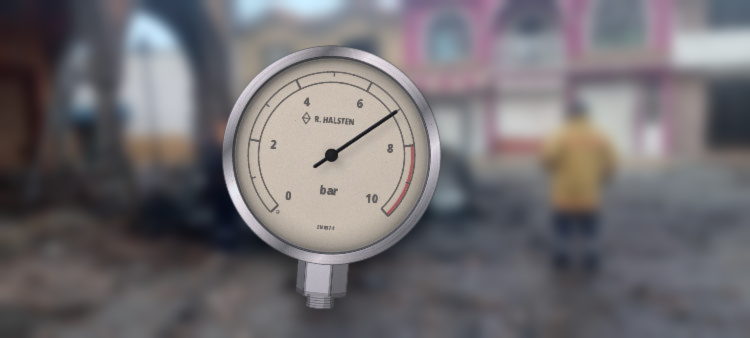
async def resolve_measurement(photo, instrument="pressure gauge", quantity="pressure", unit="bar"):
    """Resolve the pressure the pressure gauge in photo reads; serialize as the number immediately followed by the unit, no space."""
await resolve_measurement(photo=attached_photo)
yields 7bar
